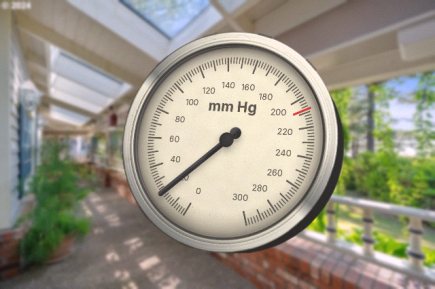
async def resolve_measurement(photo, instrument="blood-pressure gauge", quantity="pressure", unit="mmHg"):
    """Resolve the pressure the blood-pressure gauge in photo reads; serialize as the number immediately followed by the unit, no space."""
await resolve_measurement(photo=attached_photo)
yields 20mmHg
